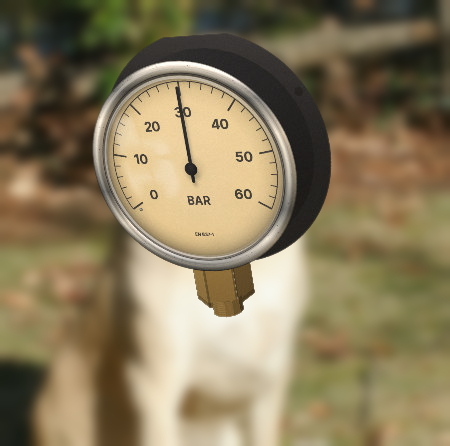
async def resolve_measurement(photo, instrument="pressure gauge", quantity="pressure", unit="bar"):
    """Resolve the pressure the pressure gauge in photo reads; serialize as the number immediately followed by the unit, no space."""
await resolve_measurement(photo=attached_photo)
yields 30bar
